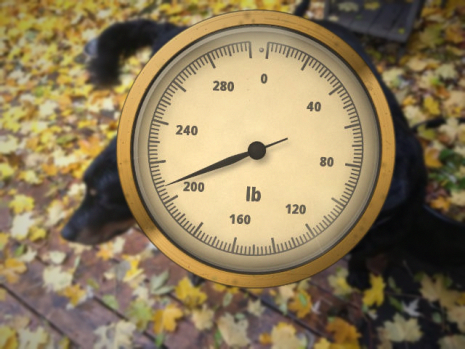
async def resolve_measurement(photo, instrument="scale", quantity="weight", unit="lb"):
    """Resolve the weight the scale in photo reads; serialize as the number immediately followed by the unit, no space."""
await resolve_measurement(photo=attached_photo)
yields 208lb
